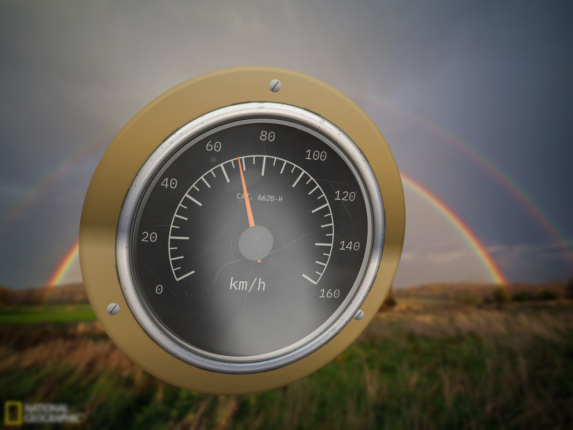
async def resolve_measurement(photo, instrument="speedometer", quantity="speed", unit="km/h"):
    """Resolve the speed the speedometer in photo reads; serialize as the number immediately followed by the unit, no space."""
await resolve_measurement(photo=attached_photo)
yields 67.5km/h
